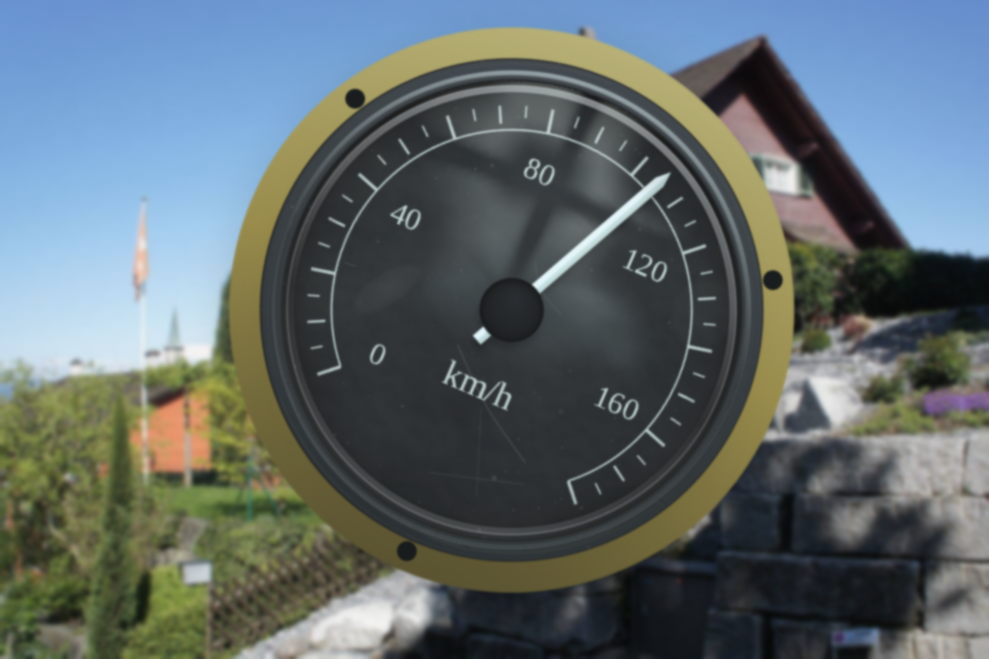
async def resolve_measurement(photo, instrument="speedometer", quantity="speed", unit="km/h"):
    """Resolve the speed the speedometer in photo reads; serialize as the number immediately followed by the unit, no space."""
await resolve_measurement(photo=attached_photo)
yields 105km/h
